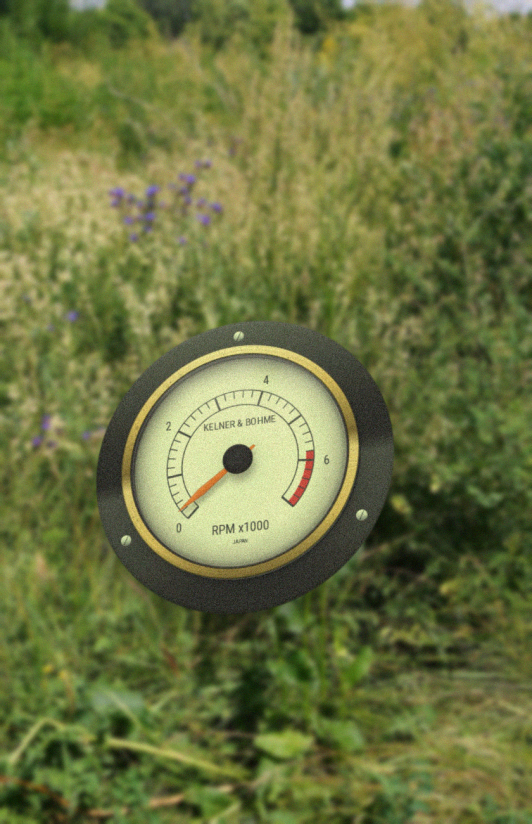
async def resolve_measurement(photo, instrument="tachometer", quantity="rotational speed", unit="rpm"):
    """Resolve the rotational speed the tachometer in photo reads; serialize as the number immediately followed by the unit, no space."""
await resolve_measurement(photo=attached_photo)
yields 200rpm
